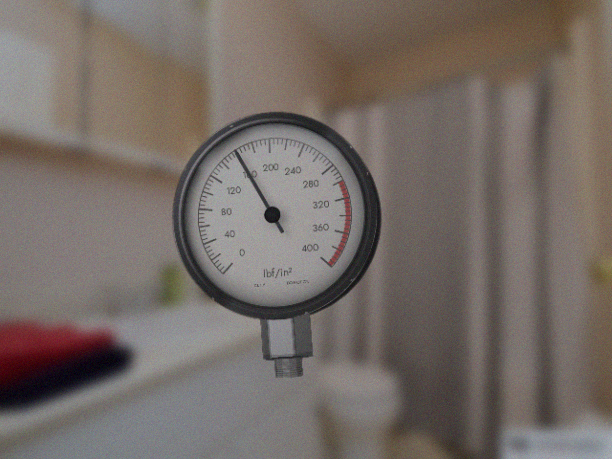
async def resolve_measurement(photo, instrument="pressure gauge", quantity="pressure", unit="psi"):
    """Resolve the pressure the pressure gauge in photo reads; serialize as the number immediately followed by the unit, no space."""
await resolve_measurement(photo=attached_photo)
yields 160psi
